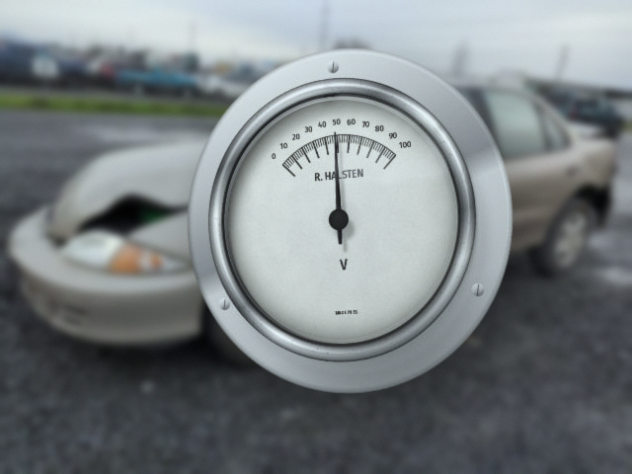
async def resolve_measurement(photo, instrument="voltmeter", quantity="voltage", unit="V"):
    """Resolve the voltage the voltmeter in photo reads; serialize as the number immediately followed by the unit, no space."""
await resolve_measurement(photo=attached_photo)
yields 50V
